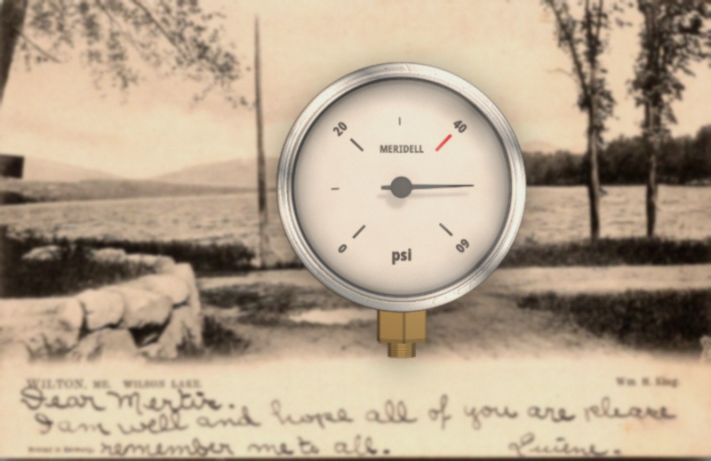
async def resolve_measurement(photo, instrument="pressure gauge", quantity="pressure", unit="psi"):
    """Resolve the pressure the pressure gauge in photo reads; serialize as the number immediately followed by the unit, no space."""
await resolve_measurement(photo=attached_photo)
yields 50psi
